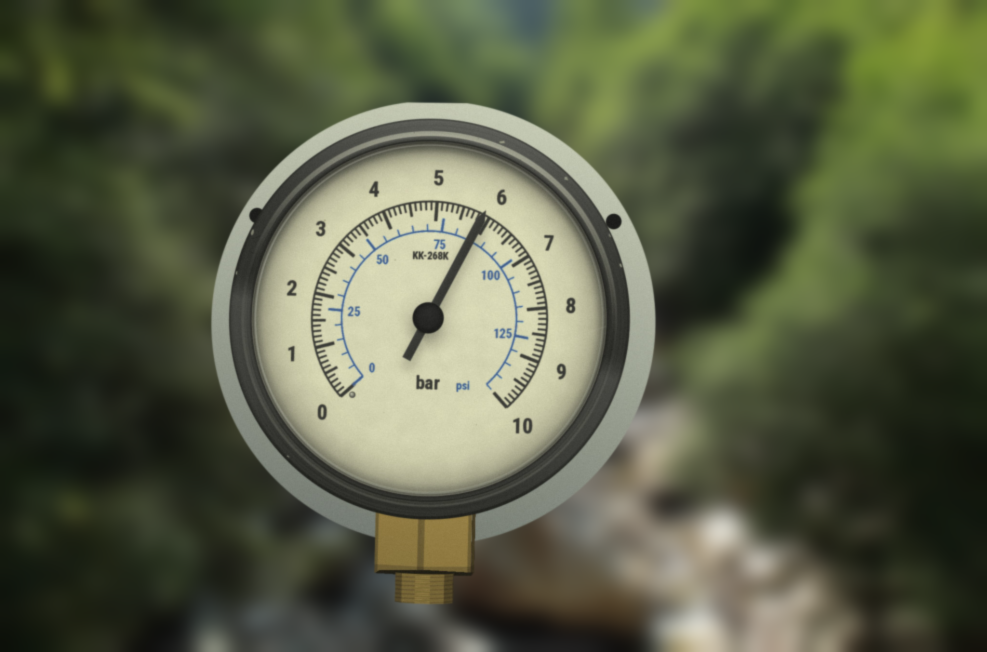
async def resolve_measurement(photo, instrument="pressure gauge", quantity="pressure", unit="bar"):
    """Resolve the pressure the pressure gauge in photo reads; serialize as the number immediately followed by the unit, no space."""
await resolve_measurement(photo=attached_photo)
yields 5.9bar
